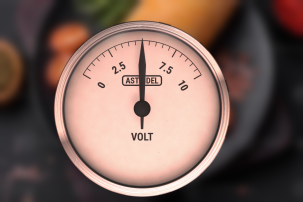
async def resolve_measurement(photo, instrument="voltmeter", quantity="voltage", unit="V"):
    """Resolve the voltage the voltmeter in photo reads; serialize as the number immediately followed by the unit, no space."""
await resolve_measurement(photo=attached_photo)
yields 5V
